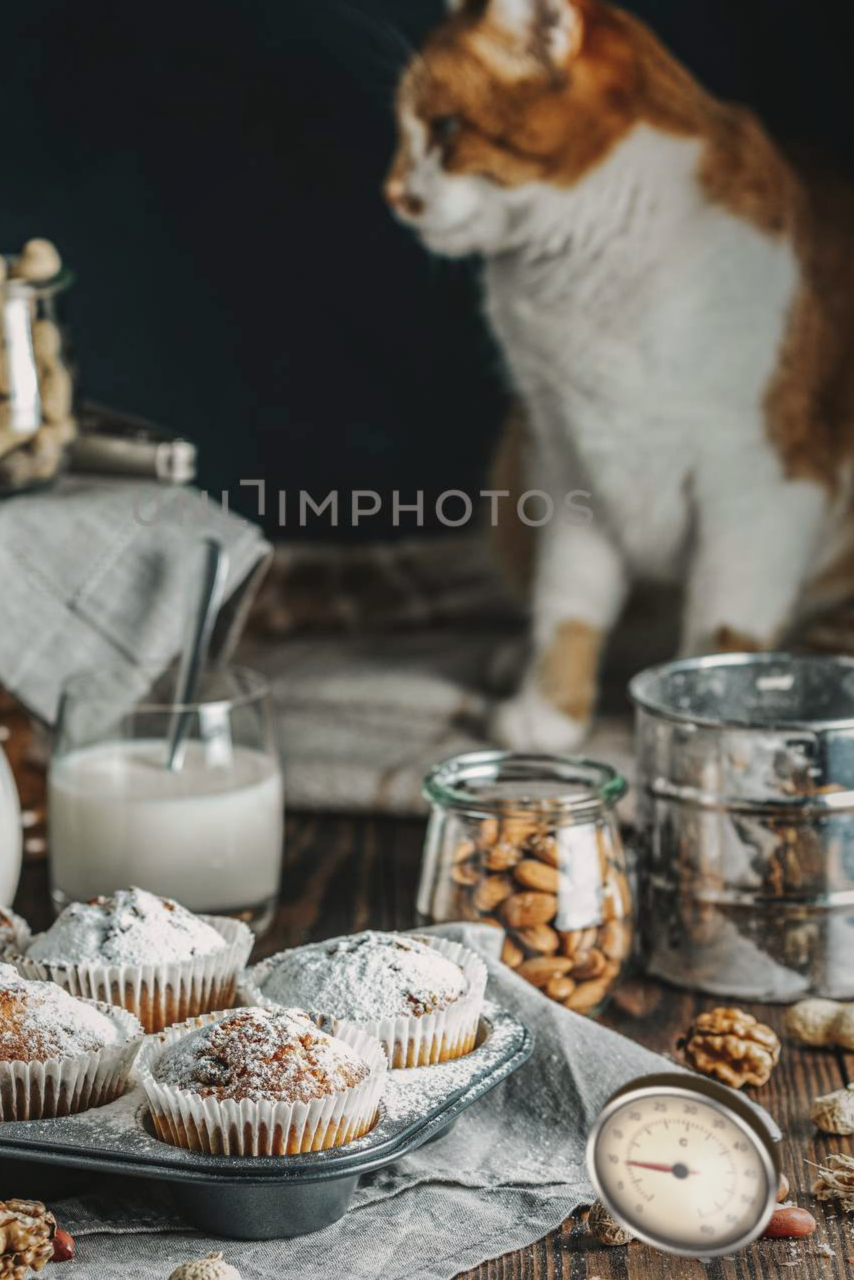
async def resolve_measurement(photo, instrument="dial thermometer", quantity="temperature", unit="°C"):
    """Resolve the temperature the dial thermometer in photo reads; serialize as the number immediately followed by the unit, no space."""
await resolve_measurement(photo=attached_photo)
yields 10°C
